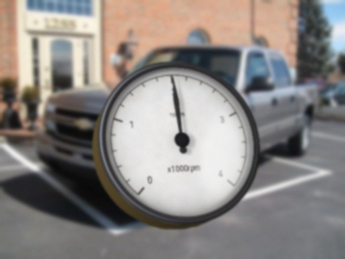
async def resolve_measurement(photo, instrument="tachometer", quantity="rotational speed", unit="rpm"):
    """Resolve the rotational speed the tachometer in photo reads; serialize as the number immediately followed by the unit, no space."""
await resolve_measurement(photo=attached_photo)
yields 2000rpm
